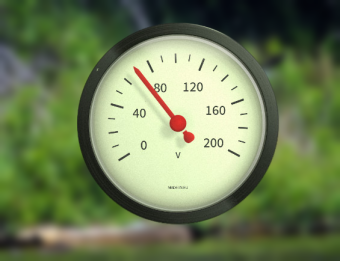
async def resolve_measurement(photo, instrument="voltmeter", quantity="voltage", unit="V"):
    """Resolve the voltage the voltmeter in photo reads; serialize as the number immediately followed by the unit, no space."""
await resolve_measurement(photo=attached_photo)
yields 70V
